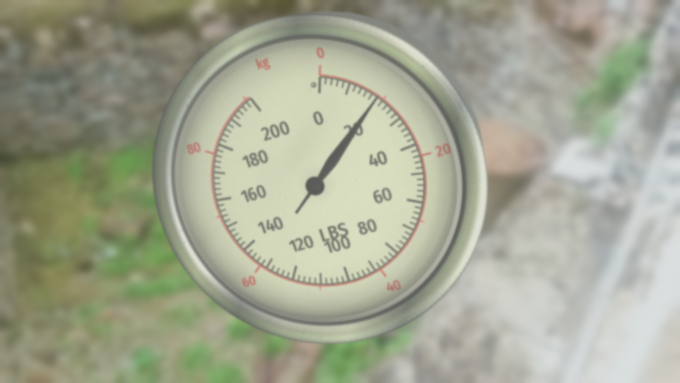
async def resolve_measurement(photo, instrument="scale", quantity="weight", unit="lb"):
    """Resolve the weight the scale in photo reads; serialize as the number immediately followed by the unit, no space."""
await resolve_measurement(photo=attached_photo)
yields 20lb
